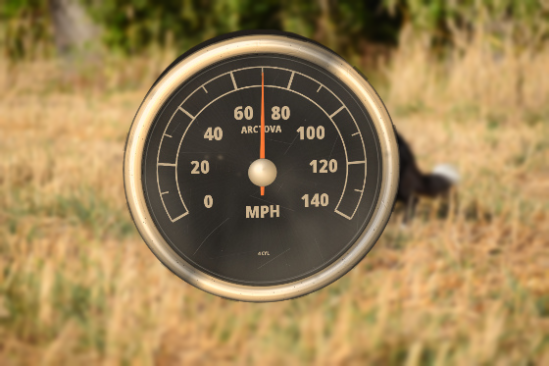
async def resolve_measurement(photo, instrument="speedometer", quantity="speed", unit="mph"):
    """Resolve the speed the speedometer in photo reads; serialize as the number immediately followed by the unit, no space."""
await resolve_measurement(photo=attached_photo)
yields 70mph
